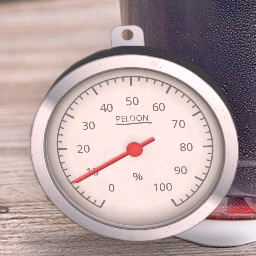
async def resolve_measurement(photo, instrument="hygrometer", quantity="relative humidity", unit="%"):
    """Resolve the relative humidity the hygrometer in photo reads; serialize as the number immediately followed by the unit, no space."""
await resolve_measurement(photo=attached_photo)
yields 10%
